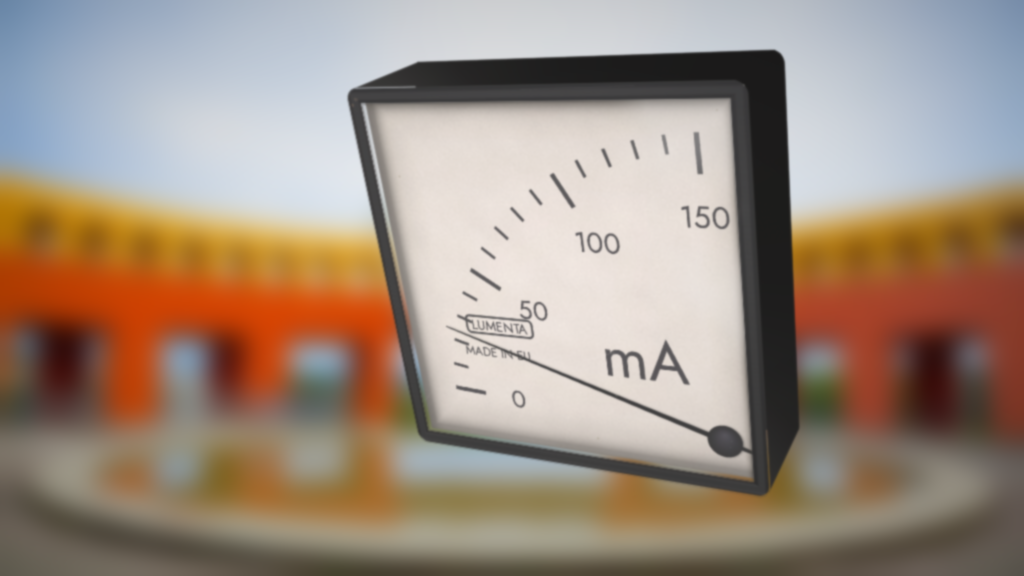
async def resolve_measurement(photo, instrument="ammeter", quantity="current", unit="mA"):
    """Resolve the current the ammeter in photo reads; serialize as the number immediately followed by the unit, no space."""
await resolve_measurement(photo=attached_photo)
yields 25mA
